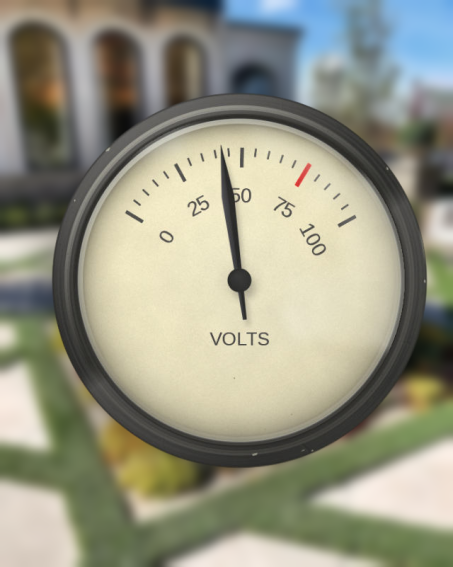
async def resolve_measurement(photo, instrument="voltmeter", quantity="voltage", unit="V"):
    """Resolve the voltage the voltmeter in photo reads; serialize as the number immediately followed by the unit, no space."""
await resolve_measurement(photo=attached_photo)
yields 42.5V
